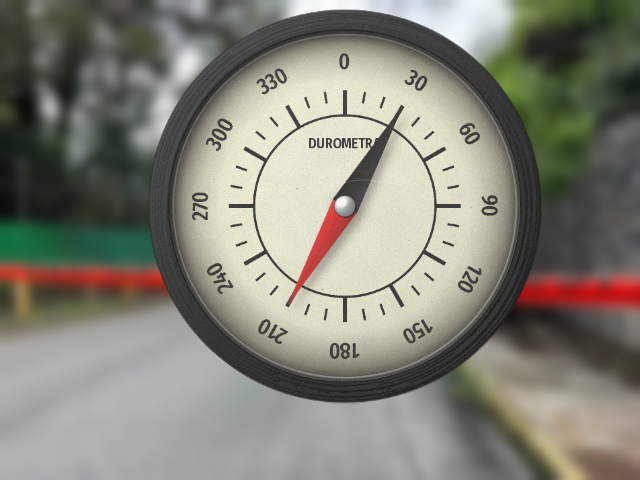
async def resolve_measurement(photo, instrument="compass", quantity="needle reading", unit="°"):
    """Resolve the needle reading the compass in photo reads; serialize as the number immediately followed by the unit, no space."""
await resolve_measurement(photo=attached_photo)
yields 210°
